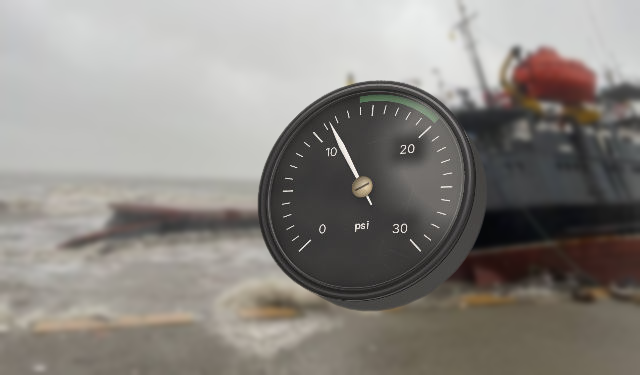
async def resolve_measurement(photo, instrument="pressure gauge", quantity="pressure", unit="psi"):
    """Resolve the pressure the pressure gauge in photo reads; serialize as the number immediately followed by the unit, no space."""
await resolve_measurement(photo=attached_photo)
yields 11.5psi
